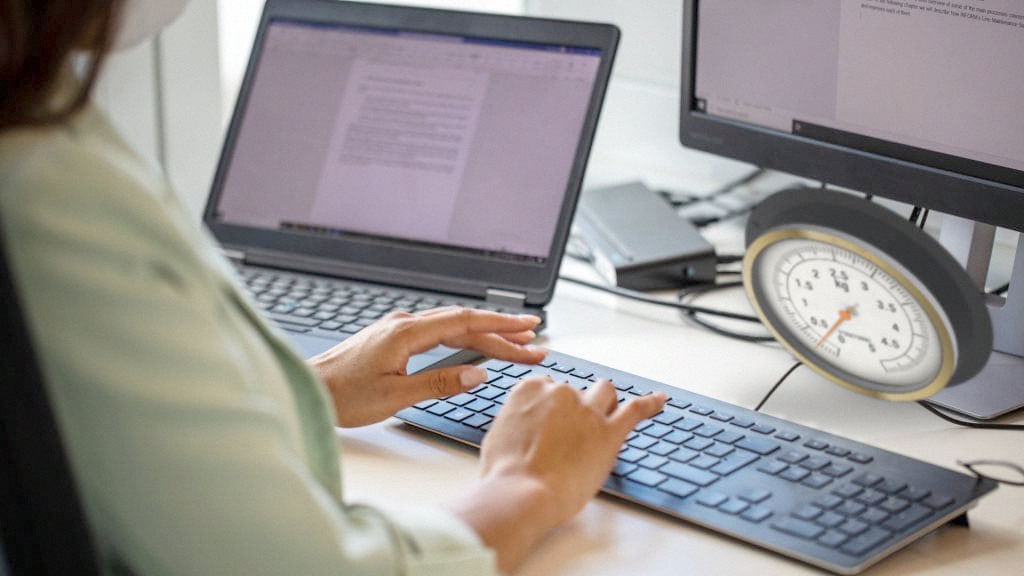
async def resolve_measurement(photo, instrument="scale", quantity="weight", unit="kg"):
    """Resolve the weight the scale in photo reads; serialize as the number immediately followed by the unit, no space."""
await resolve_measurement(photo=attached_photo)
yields 0.25kg
